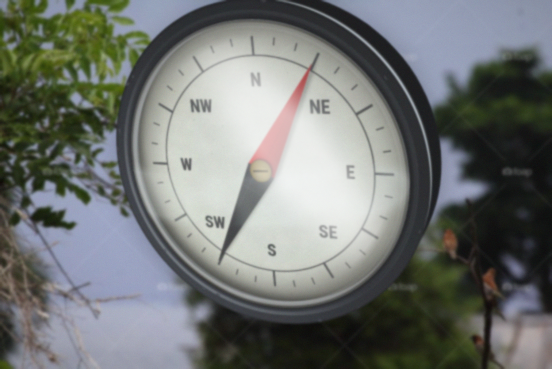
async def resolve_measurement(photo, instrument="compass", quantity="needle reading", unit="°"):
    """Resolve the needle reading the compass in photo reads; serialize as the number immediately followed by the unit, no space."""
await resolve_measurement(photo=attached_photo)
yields 30°
